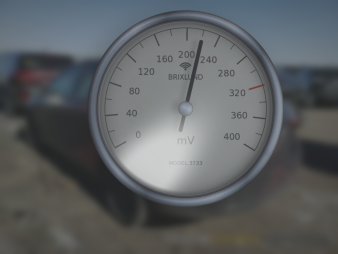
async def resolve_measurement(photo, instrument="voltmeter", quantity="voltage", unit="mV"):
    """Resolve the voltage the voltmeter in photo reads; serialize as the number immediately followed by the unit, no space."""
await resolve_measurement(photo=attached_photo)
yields 220mV
